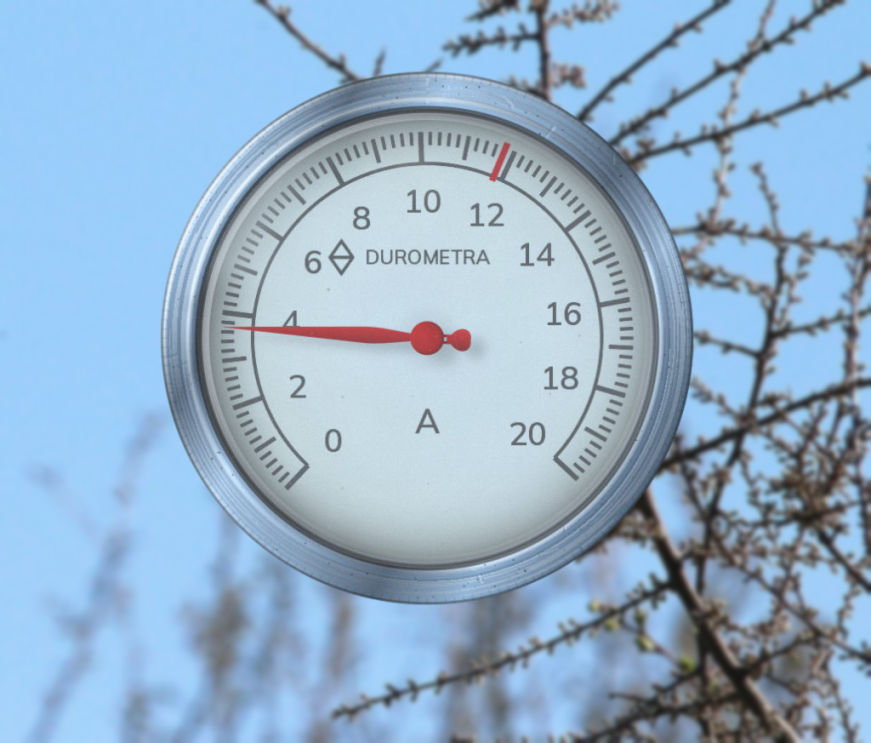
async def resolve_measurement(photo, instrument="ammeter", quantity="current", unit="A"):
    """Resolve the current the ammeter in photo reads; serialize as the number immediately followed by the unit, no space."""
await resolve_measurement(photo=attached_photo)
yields 3.7A
